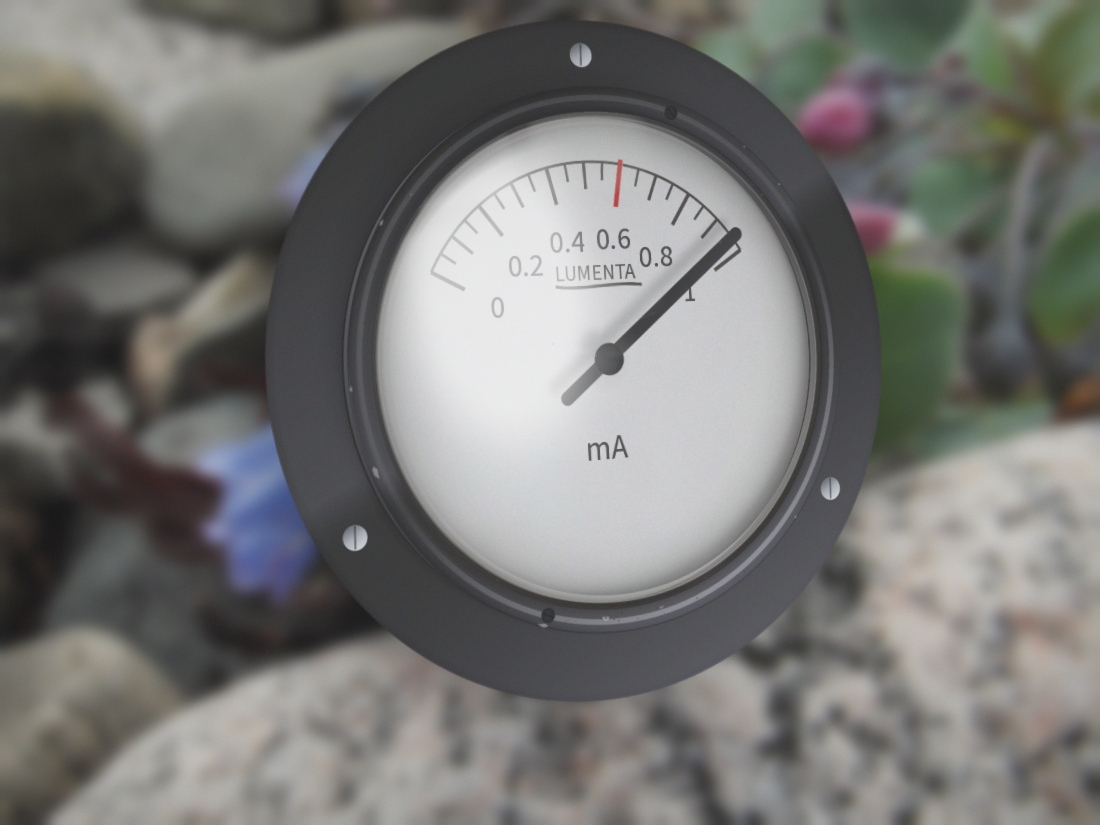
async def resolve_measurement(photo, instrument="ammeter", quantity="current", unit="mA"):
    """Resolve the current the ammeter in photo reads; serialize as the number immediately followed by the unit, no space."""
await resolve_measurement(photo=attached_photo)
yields 0.95mA
